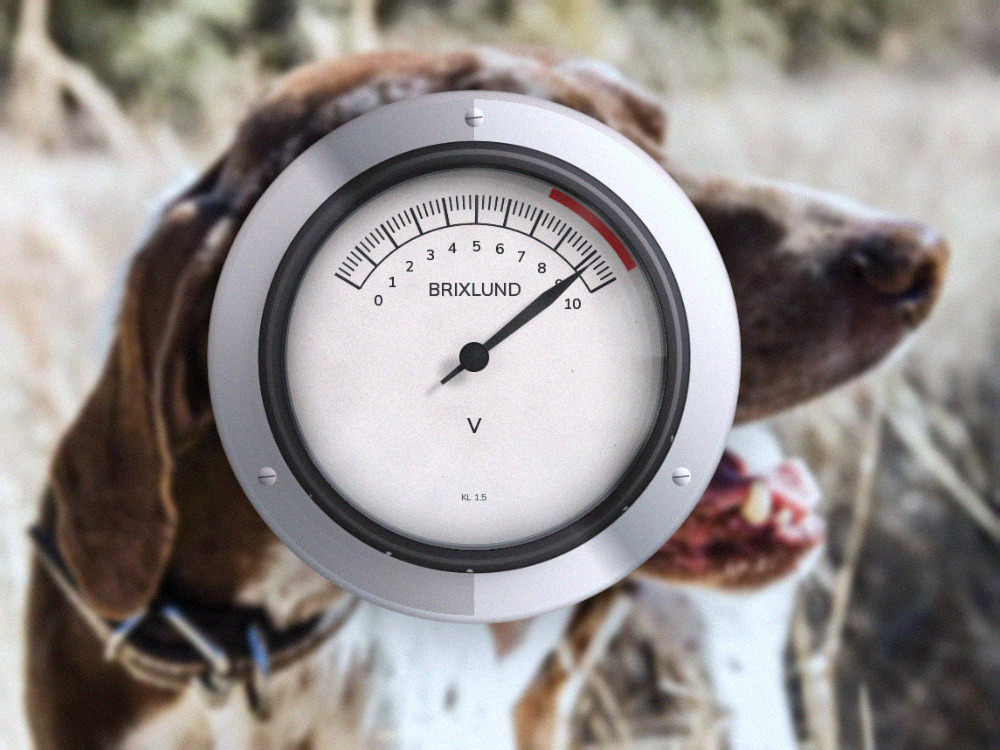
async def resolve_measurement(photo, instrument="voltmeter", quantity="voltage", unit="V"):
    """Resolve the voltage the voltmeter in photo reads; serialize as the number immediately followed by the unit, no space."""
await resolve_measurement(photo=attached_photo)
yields 9.2V
